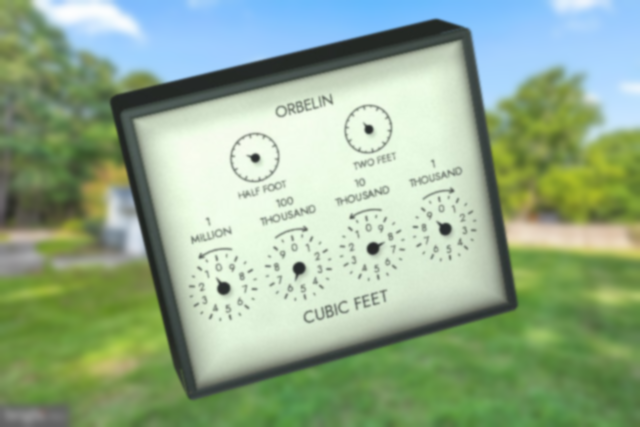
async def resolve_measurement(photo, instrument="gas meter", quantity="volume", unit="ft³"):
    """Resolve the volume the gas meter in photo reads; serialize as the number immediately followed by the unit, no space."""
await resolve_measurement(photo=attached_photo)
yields 57900ft³
